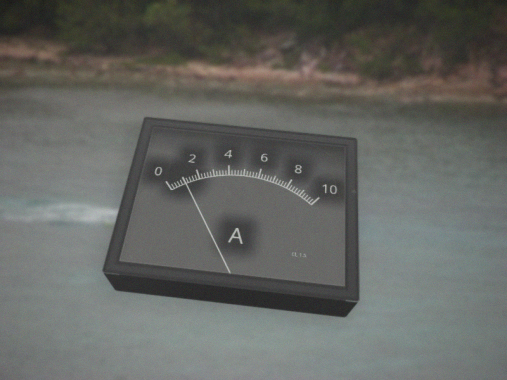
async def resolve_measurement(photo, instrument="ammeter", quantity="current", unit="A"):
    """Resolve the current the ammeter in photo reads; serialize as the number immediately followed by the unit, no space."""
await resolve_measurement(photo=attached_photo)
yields 1A
